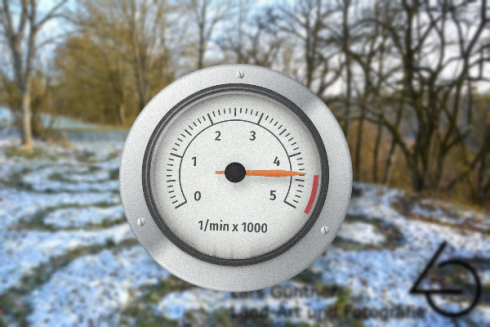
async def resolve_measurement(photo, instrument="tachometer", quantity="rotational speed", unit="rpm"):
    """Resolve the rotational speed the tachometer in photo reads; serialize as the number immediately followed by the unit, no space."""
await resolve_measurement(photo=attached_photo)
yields 4400rpm
